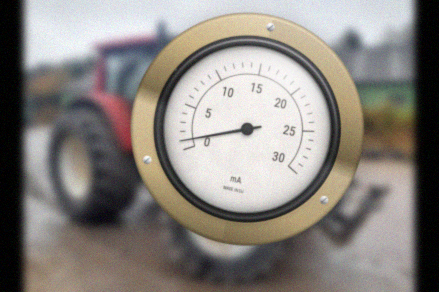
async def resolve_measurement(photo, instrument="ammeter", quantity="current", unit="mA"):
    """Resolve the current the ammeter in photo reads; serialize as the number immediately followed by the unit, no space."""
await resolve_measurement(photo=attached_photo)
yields 1mA
